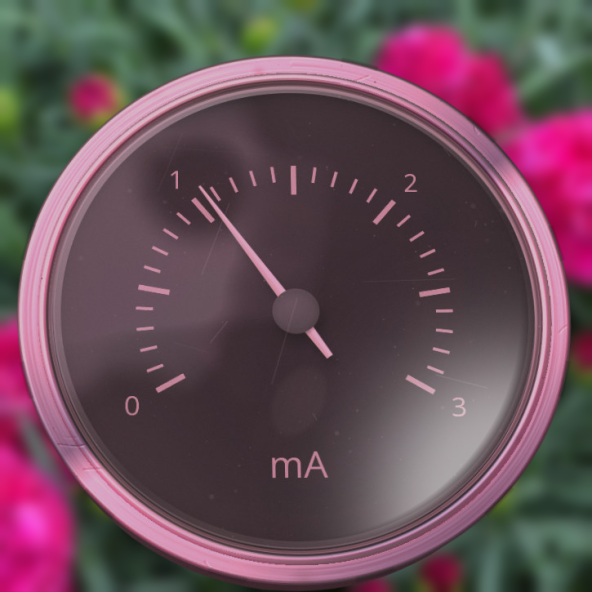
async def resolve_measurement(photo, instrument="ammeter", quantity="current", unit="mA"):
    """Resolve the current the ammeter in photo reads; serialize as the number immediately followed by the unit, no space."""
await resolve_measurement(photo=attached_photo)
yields 1.05mA
